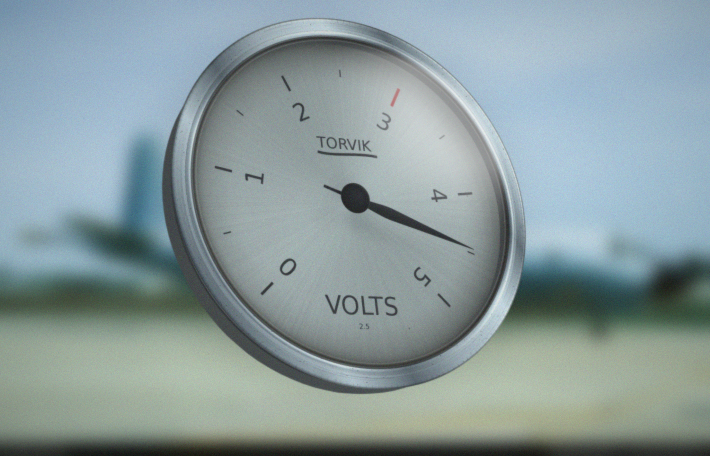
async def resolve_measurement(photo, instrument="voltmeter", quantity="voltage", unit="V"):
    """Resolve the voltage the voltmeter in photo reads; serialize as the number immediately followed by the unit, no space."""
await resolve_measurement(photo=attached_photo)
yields 4.5V
